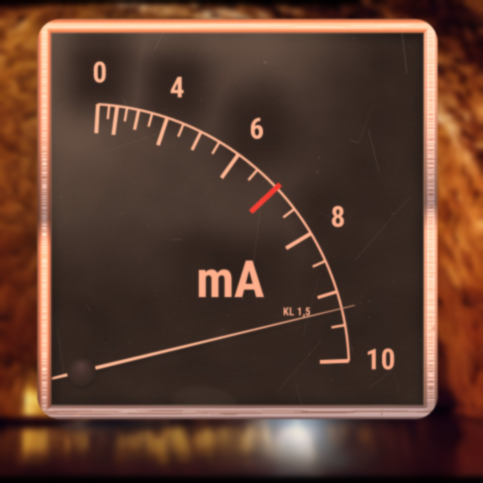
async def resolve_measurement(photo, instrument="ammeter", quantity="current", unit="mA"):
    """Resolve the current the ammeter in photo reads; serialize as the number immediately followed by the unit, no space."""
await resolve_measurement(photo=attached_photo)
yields 9.25mA
